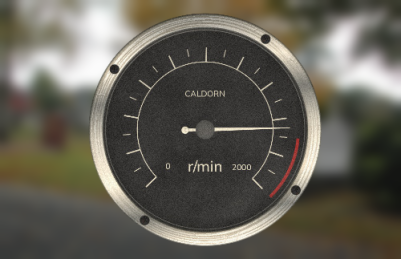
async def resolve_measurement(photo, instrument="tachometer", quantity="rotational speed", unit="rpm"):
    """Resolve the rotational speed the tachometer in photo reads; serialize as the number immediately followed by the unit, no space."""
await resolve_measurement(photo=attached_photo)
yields 1650rpm
